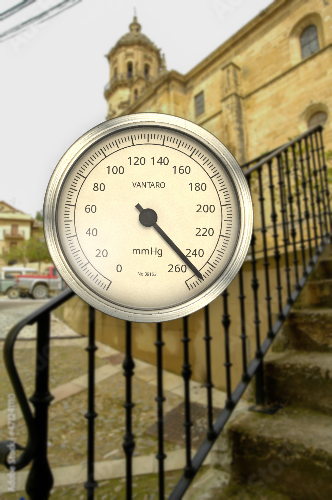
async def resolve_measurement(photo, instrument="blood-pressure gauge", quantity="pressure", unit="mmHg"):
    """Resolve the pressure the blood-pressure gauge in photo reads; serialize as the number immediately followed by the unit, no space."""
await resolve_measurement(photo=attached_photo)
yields 250mmHg
